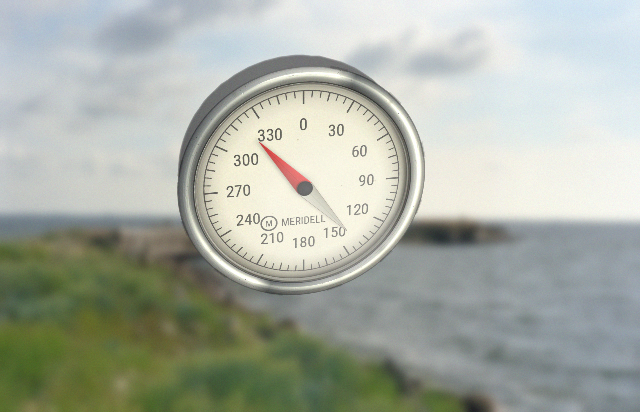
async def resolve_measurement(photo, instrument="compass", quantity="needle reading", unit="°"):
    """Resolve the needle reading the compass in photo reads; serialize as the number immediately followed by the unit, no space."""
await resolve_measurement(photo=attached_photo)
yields 320°
